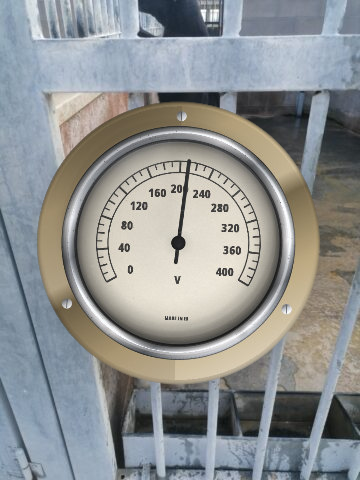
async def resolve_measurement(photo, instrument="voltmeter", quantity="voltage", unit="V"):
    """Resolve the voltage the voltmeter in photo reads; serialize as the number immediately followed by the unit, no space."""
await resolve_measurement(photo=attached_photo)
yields 210V
